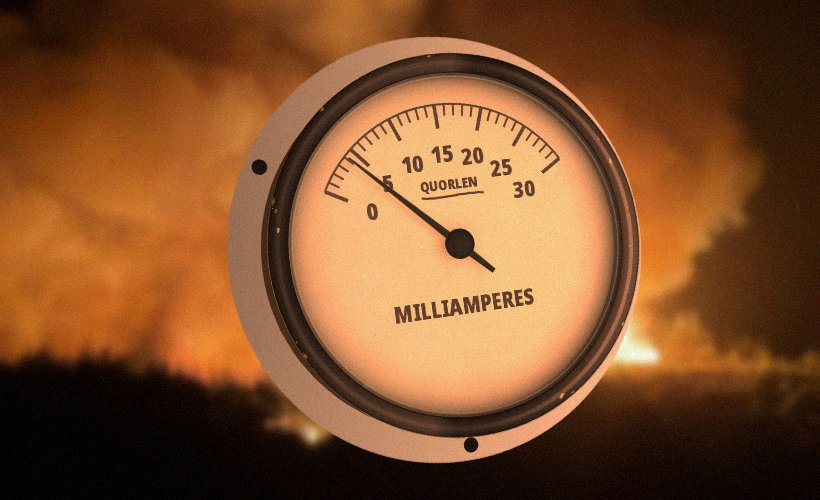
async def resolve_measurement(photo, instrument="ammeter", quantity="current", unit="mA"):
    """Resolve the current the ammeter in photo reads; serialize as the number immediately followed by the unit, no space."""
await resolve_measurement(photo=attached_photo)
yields 4mA
